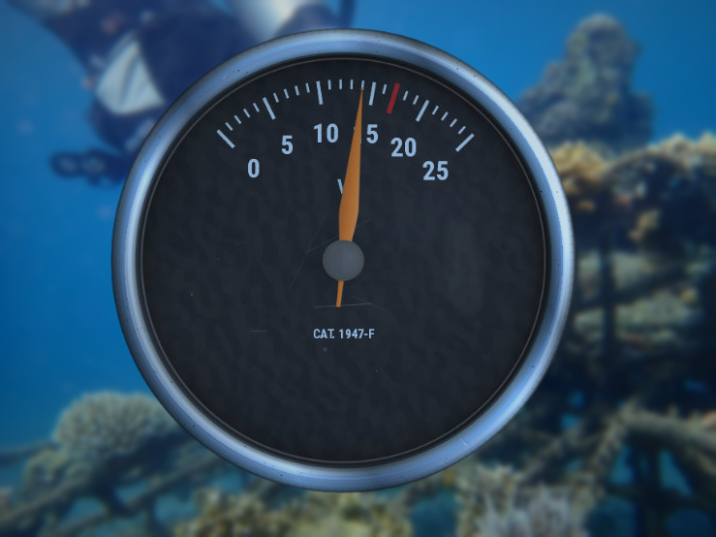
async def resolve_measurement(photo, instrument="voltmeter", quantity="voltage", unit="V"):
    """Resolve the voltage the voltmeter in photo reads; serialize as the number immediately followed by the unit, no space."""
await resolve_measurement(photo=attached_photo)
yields 14V
